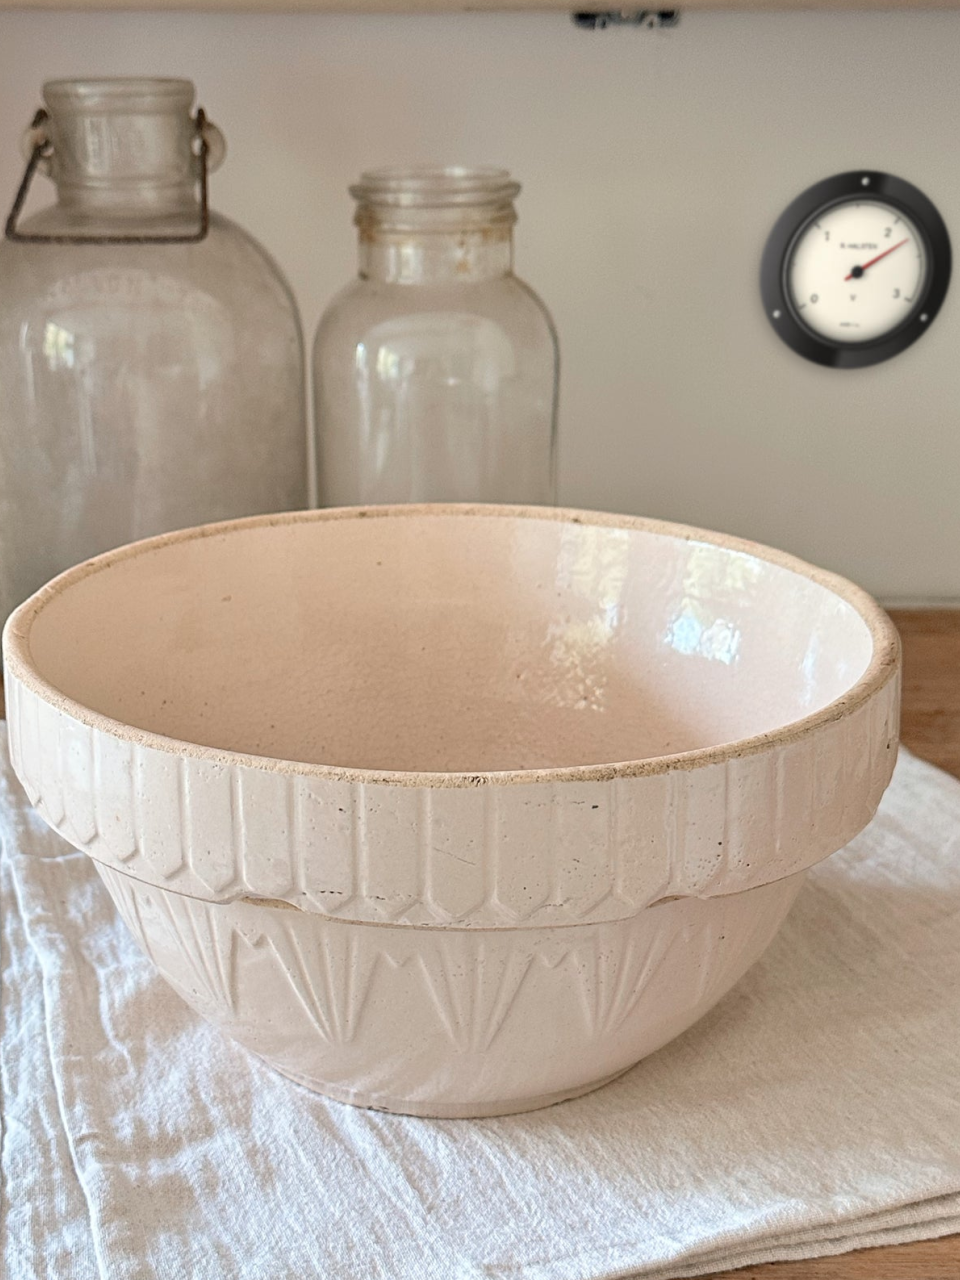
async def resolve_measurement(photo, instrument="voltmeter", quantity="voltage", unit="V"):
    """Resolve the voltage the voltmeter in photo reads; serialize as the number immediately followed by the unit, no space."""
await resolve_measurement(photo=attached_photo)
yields 2.25V
